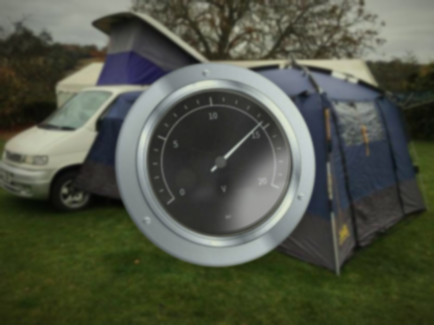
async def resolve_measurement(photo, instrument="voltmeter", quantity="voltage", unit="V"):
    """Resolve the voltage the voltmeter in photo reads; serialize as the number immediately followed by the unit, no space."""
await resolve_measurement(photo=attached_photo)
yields 14.5V
